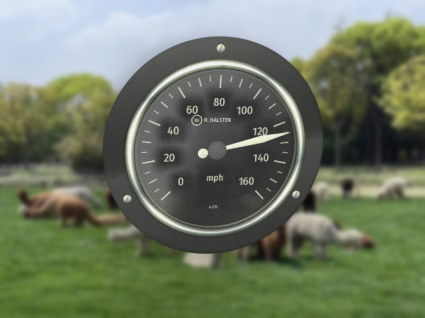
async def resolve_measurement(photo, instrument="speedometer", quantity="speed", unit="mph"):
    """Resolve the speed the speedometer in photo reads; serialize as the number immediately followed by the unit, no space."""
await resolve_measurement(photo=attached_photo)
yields 125mph
